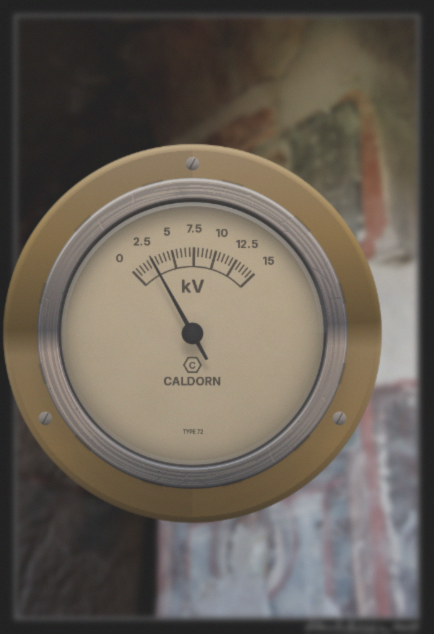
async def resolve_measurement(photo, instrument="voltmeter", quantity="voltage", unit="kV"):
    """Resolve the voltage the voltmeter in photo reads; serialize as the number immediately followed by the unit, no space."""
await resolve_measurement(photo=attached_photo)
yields 2.5kV
